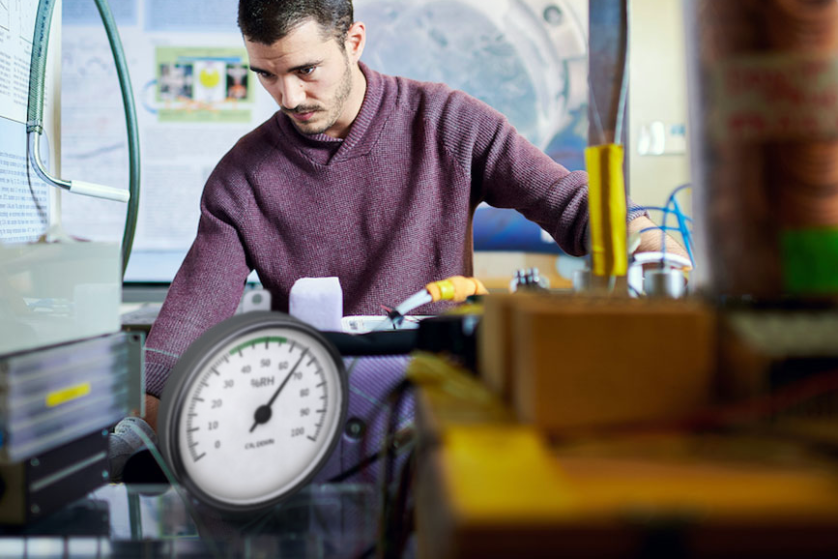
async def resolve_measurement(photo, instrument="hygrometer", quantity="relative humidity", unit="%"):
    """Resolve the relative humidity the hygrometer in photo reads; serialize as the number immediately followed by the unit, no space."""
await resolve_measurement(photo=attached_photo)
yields 65%
